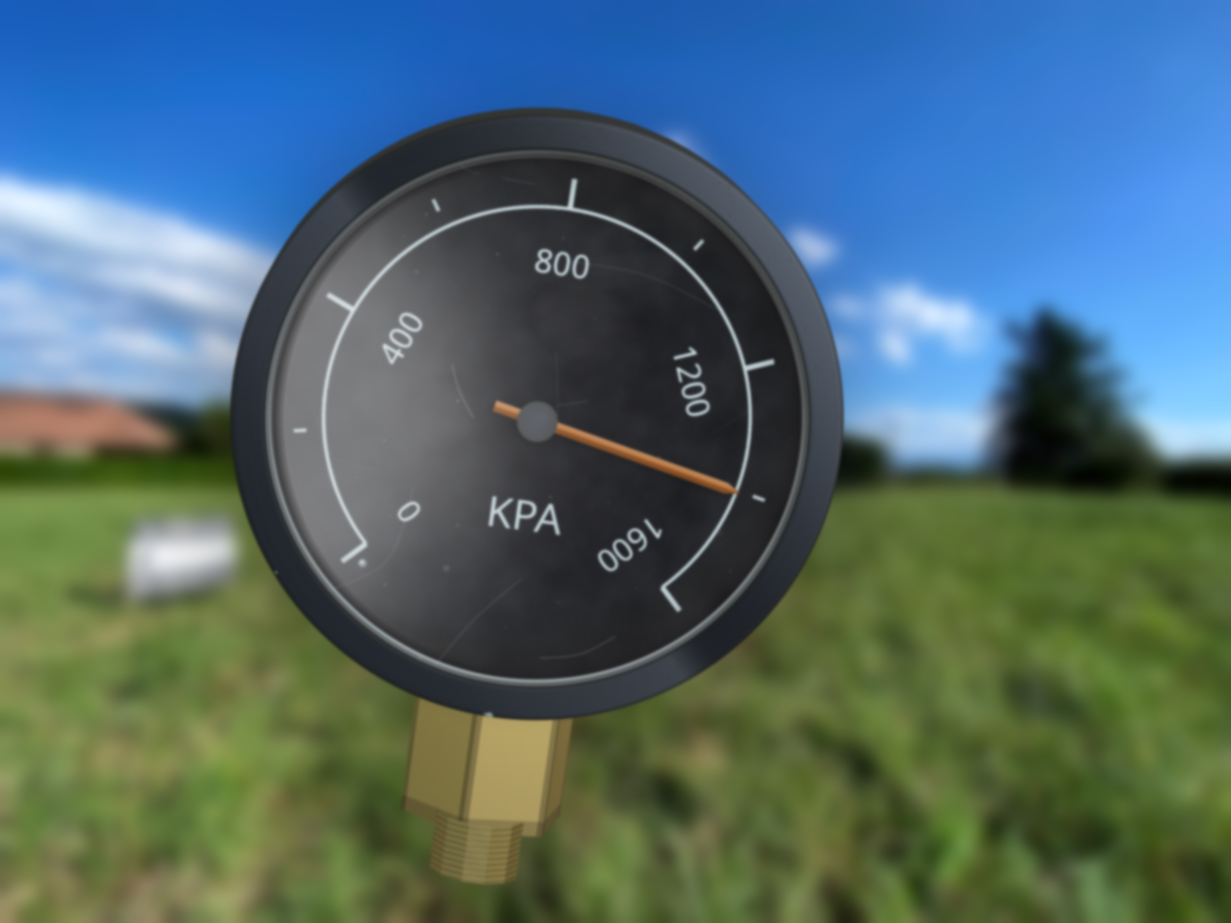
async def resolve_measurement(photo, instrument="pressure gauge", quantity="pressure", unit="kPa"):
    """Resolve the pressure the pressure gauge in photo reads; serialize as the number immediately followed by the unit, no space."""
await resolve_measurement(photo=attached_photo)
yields 1400kPa
